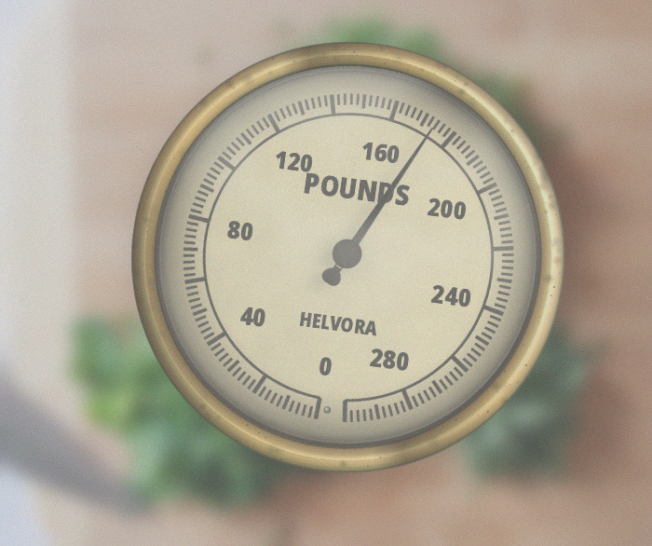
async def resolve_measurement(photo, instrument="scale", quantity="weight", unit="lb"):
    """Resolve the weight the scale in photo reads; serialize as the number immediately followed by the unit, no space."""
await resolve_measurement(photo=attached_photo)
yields 174lb
